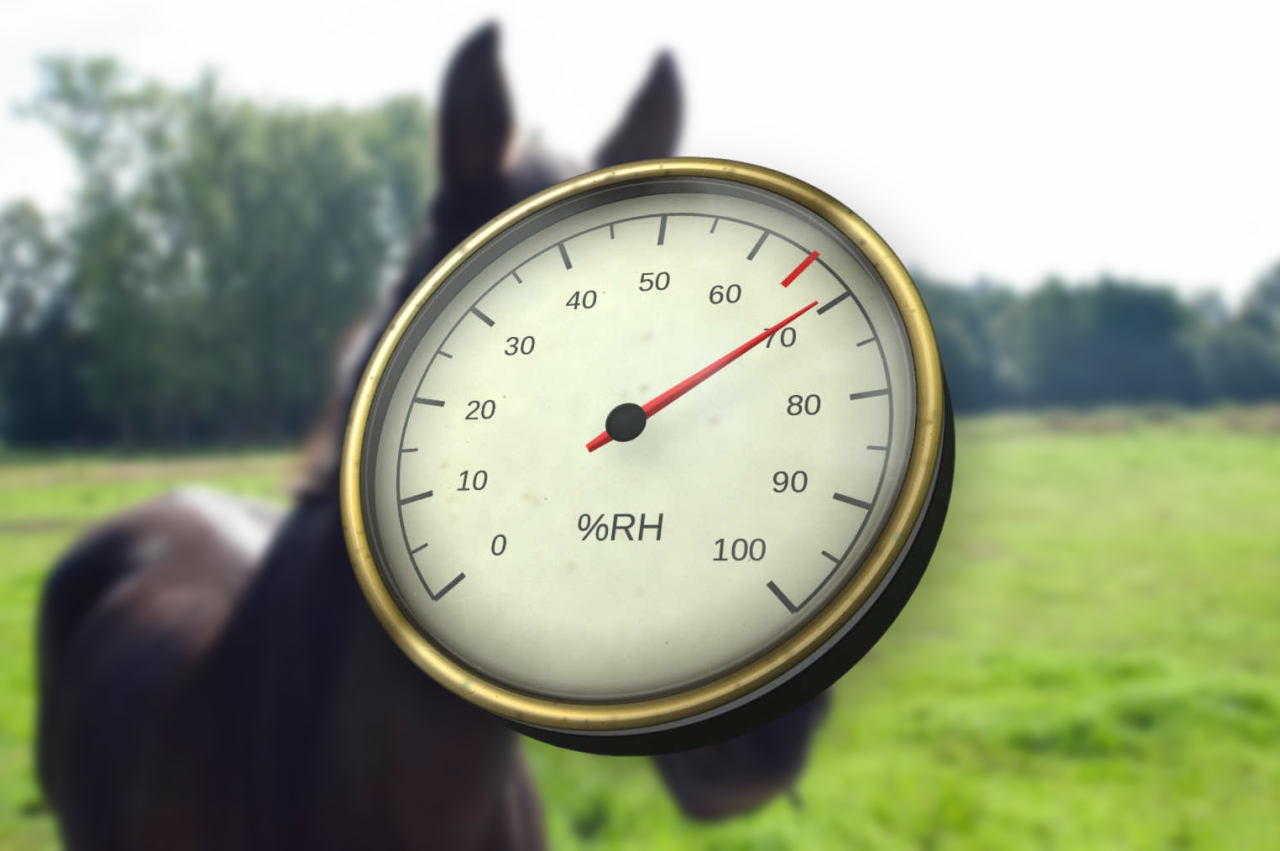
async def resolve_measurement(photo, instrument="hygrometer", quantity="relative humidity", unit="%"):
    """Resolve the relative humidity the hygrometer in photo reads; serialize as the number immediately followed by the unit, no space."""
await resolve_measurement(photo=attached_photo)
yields 70%
